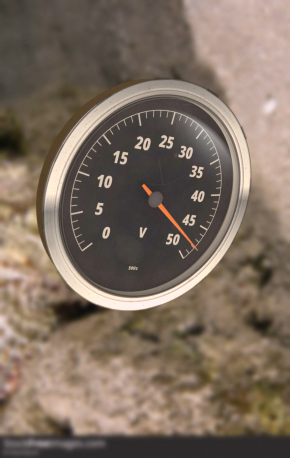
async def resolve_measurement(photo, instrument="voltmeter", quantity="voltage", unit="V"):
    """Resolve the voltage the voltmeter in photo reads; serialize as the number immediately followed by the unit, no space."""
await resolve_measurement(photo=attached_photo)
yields 48V
